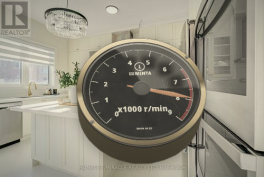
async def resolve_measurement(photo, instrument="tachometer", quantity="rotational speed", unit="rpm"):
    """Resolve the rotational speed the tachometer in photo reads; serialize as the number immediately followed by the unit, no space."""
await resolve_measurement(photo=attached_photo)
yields 8000rpm
